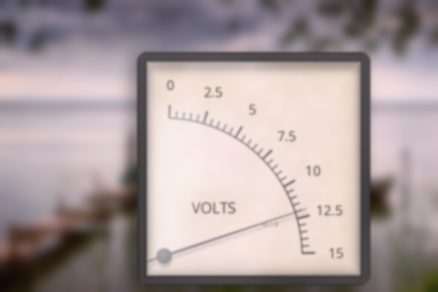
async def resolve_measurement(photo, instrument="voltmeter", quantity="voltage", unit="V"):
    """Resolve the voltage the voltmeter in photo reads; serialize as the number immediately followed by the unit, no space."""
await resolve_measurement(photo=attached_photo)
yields 12V
